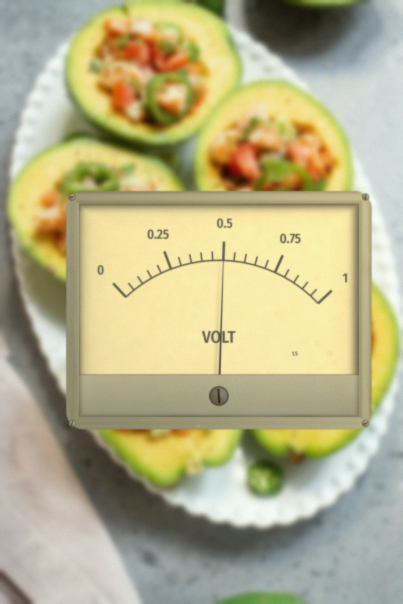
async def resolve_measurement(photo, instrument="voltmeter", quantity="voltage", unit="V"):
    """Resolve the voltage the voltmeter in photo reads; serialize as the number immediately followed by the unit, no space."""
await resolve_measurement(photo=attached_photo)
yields 0.5V
